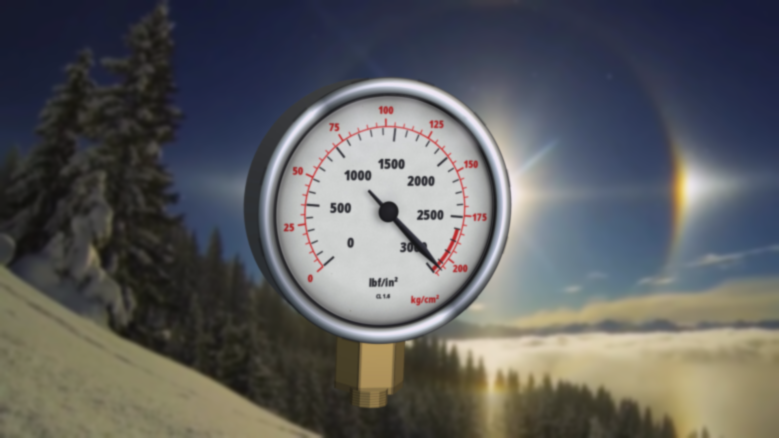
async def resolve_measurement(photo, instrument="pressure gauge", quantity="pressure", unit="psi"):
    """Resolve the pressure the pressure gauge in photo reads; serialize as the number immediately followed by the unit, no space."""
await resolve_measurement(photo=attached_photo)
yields 2950psi
